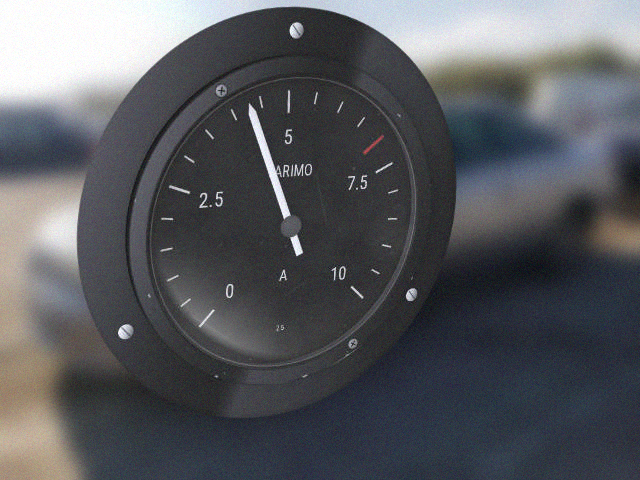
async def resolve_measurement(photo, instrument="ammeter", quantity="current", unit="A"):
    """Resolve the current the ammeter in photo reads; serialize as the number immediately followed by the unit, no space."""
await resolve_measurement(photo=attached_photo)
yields 4.25A
